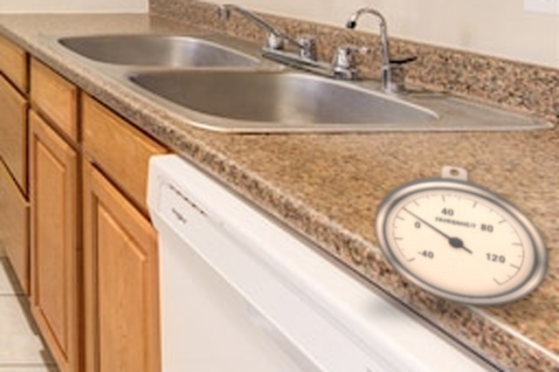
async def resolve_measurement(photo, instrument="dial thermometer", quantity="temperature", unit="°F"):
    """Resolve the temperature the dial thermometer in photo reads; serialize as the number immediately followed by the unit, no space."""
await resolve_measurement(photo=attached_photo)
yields 10°F
